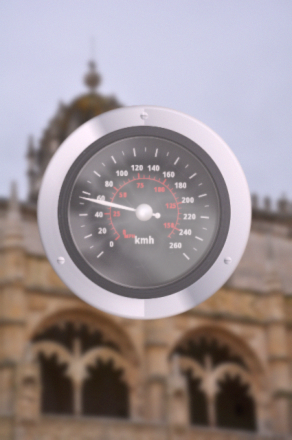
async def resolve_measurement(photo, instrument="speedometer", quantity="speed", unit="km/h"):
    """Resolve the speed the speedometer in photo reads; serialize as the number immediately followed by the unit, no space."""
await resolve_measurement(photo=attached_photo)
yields 55km/h
